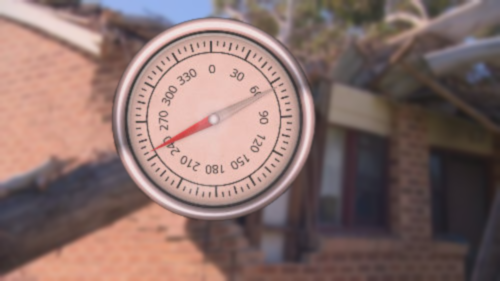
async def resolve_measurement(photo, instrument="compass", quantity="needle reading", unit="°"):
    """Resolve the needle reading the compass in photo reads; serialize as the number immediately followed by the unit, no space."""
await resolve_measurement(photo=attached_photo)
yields 245°
